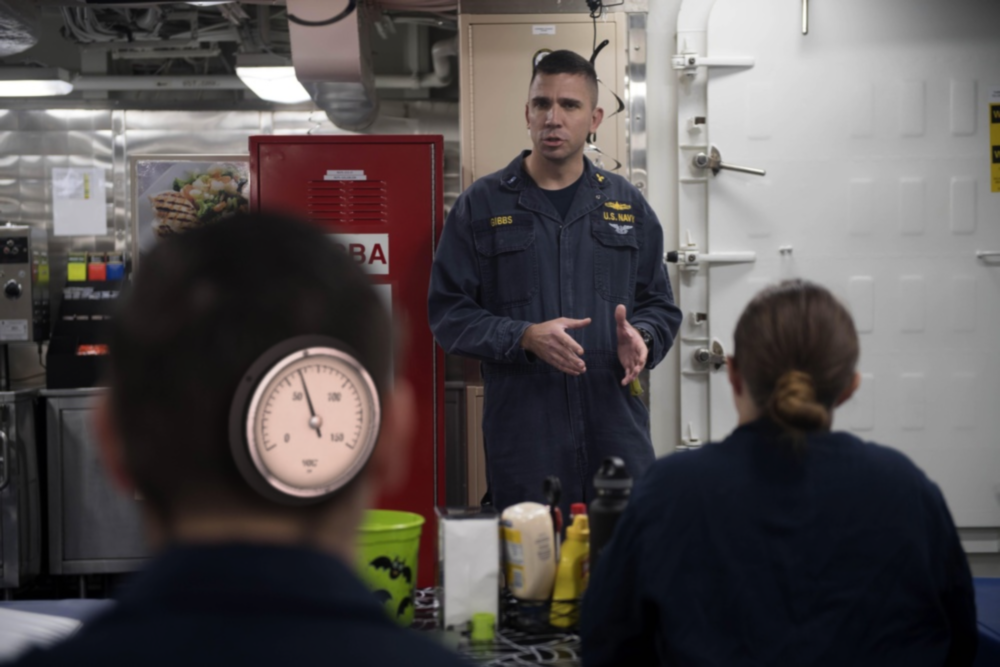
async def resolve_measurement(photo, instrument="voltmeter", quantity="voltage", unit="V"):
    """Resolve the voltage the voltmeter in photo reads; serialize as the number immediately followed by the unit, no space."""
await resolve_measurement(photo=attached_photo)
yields 60V
